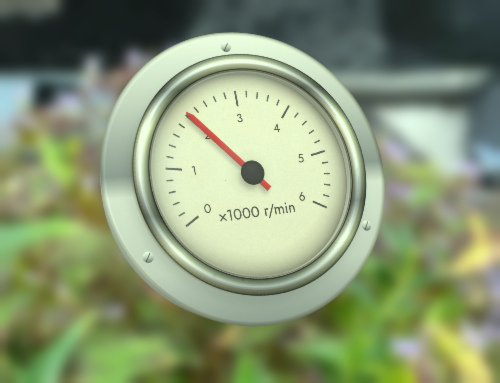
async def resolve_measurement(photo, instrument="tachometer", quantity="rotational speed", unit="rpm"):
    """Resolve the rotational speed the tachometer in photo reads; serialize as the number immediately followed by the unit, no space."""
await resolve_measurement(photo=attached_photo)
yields 2000rpm
